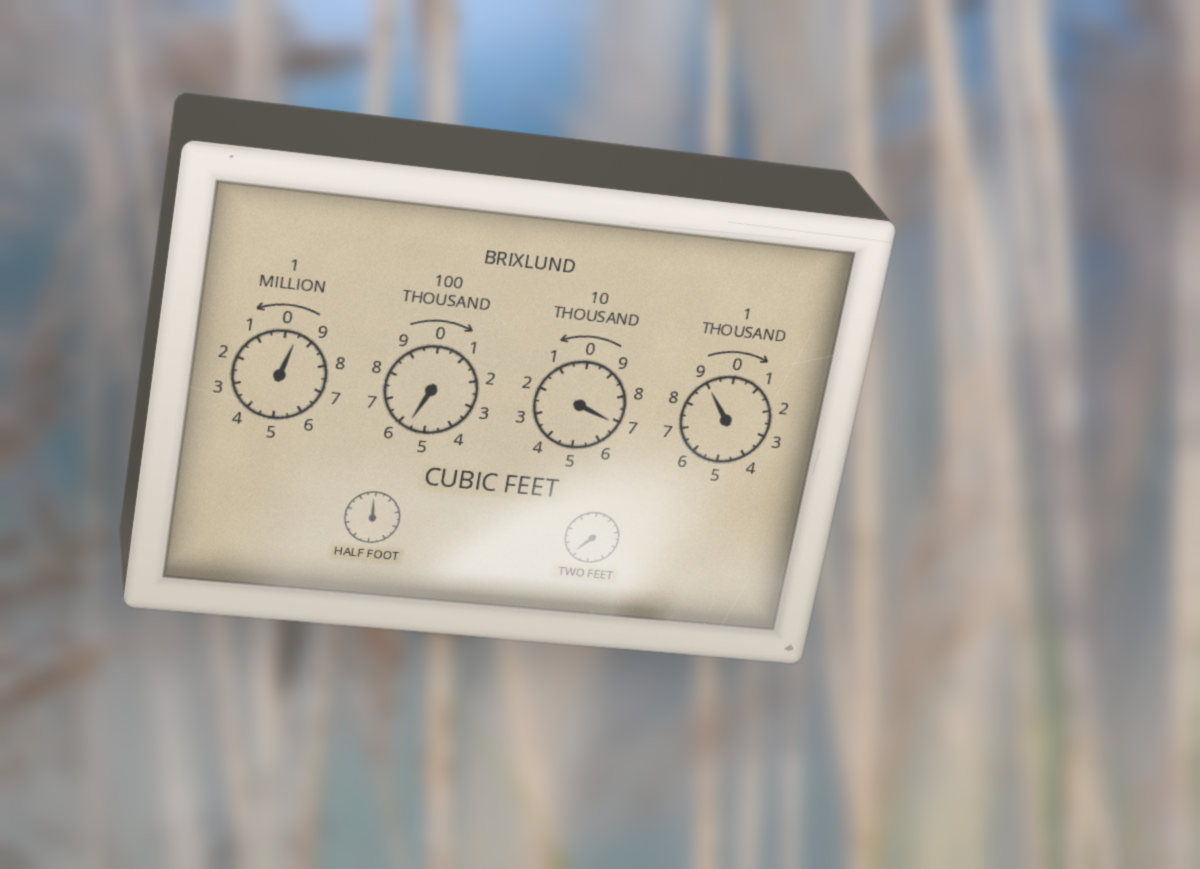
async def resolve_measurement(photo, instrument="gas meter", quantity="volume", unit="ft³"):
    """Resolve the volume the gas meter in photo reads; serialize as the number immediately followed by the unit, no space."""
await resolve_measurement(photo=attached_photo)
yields 956900ft³
